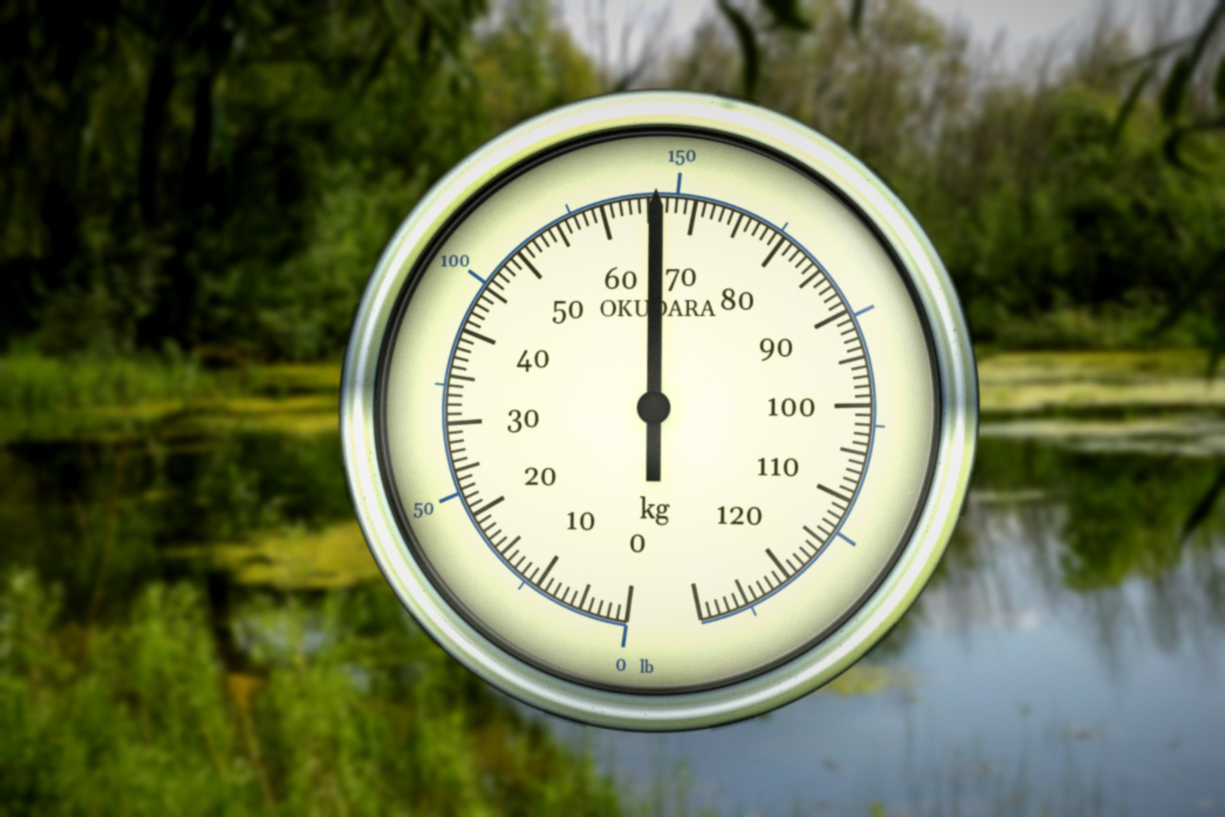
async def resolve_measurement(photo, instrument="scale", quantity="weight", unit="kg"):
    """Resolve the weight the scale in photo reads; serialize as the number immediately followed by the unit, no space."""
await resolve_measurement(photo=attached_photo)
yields 66kg
